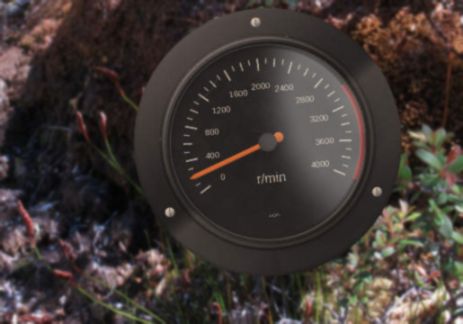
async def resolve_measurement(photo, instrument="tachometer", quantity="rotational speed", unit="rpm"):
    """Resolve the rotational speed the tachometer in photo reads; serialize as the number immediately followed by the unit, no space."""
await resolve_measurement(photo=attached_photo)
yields 200rpm
